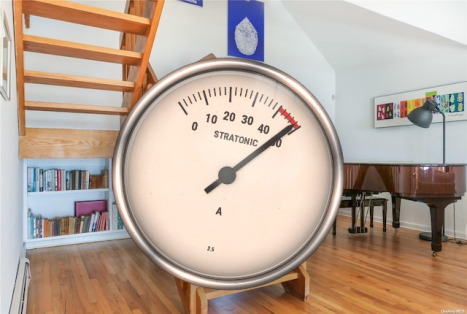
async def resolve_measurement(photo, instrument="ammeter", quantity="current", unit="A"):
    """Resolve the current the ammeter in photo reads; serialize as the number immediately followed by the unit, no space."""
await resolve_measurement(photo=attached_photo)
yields 48A
